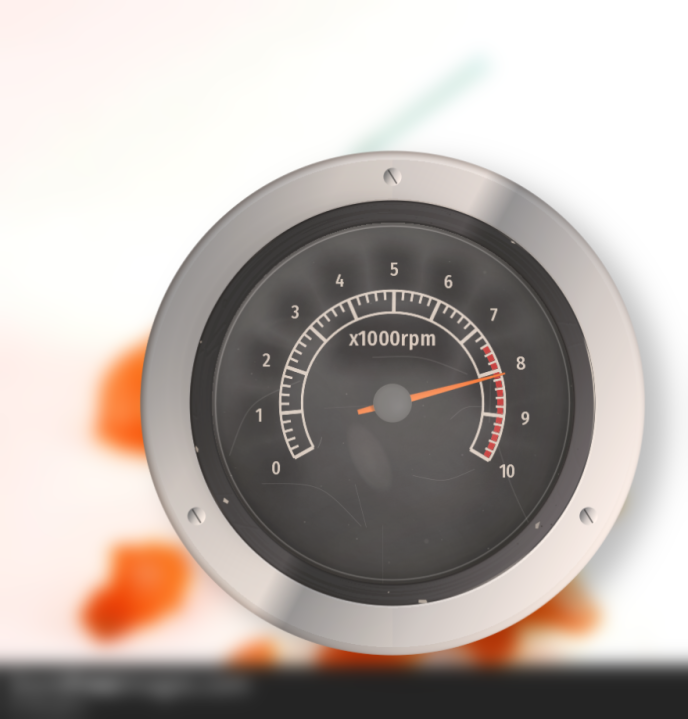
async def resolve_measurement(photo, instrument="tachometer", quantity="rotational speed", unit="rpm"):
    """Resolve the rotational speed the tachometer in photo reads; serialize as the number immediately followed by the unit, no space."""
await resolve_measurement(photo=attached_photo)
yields 8100rpm
